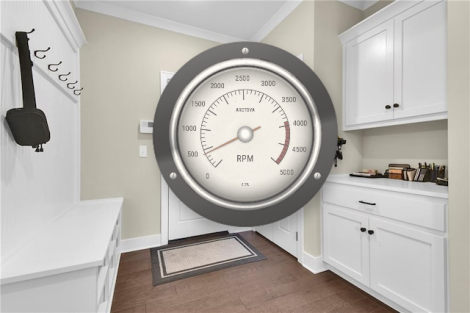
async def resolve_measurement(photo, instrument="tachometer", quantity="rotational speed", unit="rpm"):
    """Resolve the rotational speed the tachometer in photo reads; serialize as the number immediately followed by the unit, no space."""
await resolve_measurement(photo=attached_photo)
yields 400rpm
